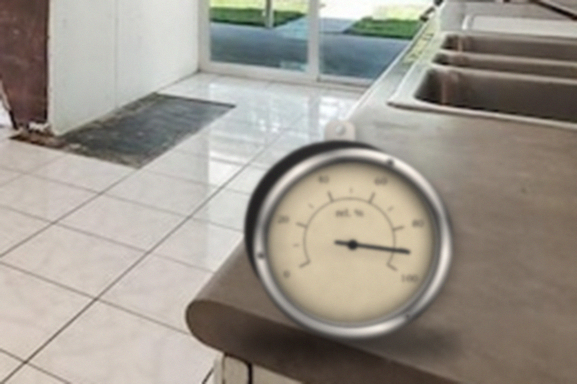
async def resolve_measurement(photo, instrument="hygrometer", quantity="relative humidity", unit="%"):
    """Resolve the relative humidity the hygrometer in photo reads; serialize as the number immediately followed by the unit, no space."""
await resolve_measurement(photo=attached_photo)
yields 90%
